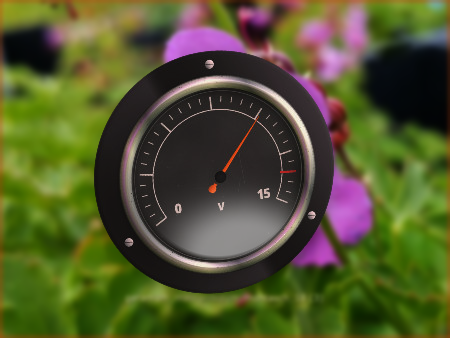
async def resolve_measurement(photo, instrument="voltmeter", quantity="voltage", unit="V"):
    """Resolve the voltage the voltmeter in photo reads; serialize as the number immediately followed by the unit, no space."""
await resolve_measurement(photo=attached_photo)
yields 10V
